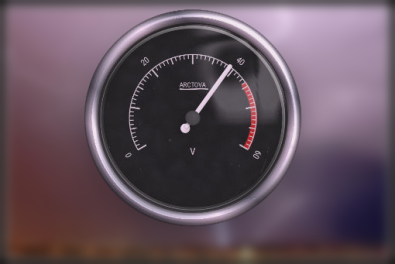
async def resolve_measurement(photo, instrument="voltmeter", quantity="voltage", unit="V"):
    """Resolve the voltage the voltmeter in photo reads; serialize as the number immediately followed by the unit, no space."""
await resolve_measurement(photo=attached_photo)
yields 39V
